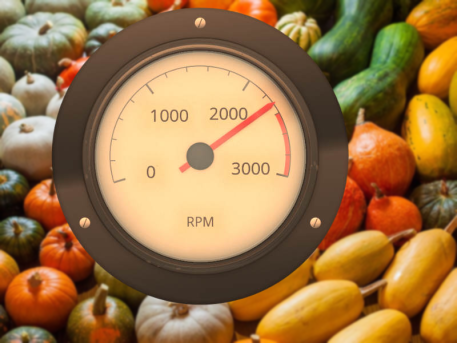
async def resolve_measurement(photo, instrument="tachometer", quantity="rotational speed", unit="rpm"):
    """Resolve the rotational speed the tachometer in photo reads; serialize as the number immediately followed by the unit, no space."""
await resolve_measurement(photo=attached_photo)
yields 2300rpm
